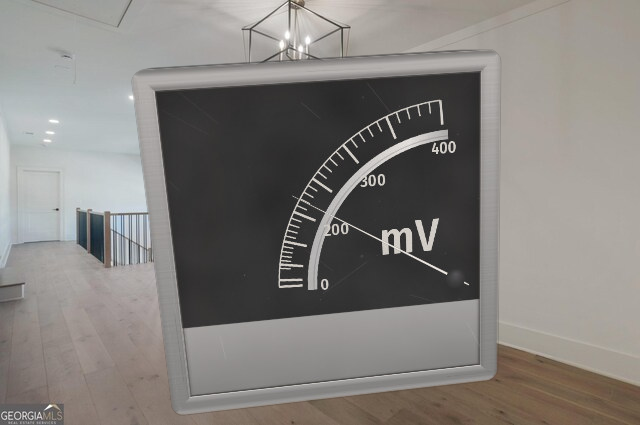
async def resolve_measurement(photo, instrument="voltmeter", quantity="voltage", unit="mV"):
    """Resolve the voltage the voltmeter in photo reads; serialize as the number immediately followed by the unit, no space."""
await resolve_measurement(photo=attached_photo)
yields 220mV
